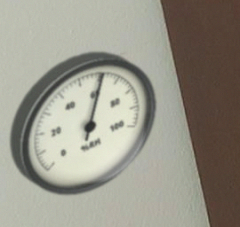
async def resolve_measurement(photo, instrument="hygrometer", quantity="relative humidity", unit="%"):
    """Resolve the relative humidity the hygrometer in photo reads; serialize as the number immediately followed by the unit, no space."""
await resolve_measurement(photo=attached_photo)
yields 60%
